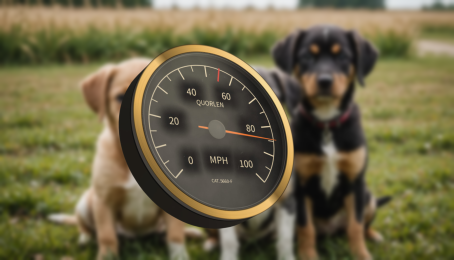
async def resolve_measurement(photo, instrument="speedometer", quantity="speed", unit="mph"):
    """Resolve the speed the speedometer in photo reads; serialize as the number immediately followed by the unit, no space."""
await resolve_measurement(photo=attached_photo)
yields 85mph
